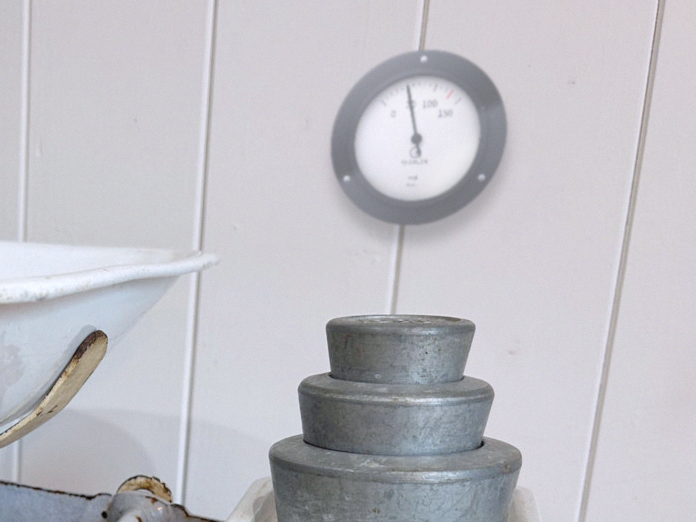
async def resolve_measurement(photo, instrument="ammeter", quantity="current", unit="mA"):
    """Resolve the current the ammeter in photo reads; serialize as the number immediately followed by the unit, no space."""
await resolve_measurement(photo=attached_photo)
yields 50mA
